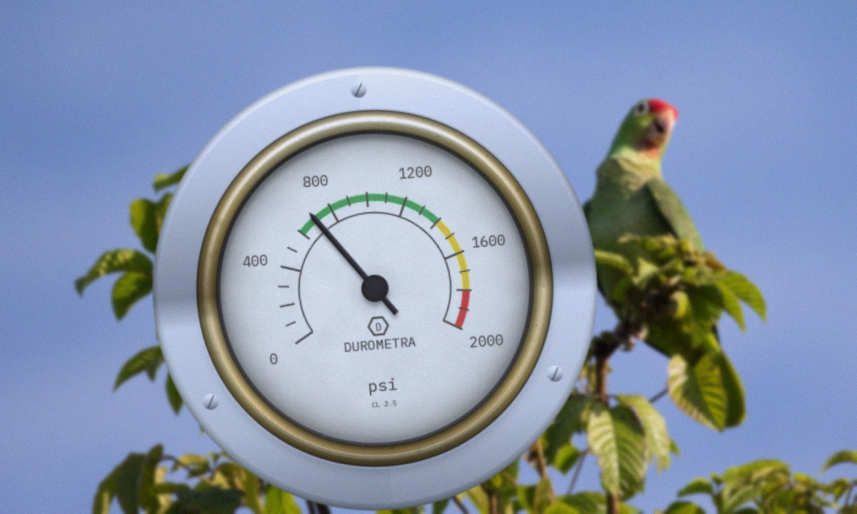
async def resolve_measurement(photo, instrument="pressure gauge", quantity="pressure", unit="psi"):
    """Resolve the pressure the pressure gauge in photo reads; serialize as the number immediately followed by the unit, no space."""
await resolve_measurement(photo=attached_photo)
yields 700psi
